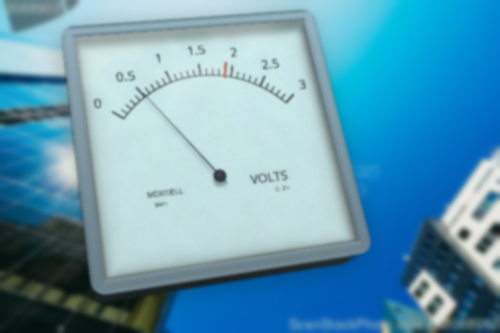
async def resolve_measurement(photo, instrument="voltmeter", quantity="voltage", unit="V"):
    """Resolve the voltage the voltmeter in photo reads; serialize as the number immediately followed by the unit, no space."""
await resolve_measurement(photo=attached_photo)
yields 0.5V
